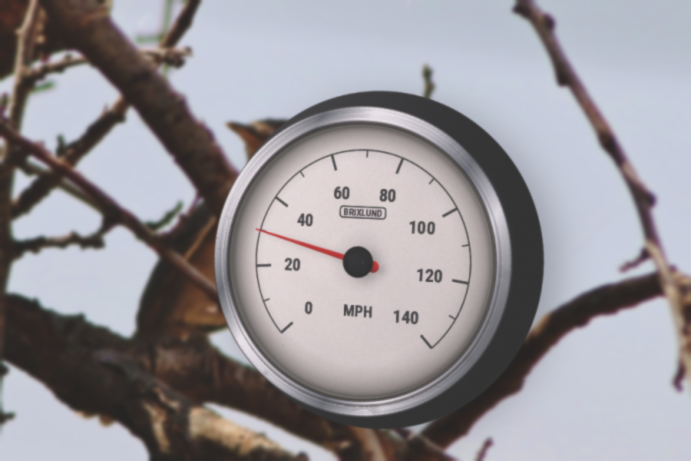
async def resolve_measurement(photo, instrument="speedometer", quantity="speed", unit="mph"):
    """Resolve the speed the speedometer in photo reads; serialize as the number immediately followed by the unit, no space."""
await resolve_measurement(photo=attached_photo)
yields 30mph
